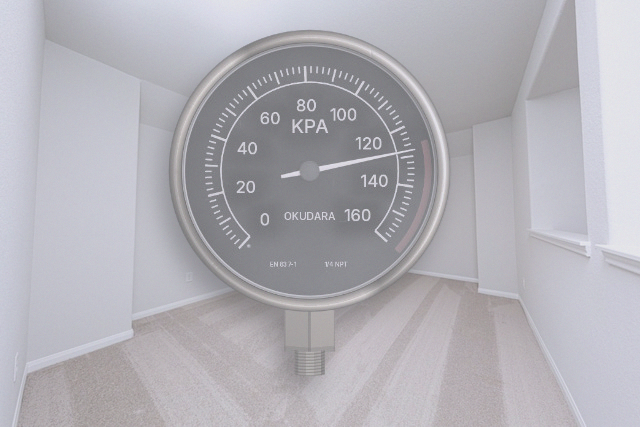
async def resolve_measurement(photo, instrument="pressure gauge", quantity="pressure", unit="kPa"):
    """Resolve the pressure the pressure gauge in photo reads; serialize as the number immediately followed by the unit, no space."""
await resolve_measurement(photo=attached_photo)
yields 128kPa
